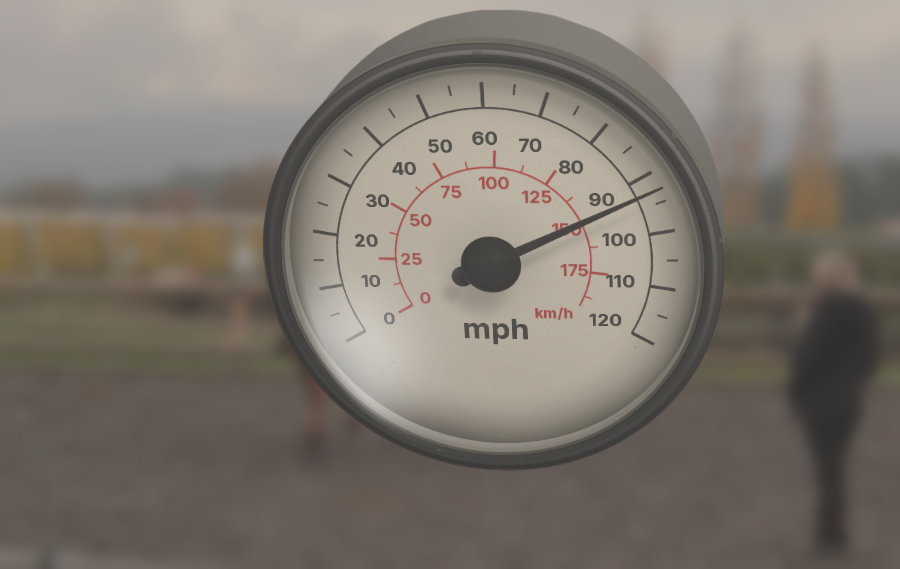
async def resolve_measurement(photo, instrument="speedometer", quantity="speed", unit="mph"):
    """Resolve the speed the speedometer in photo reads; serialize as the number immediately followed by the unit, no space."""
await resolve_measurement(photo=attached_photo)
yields 92.5mph
